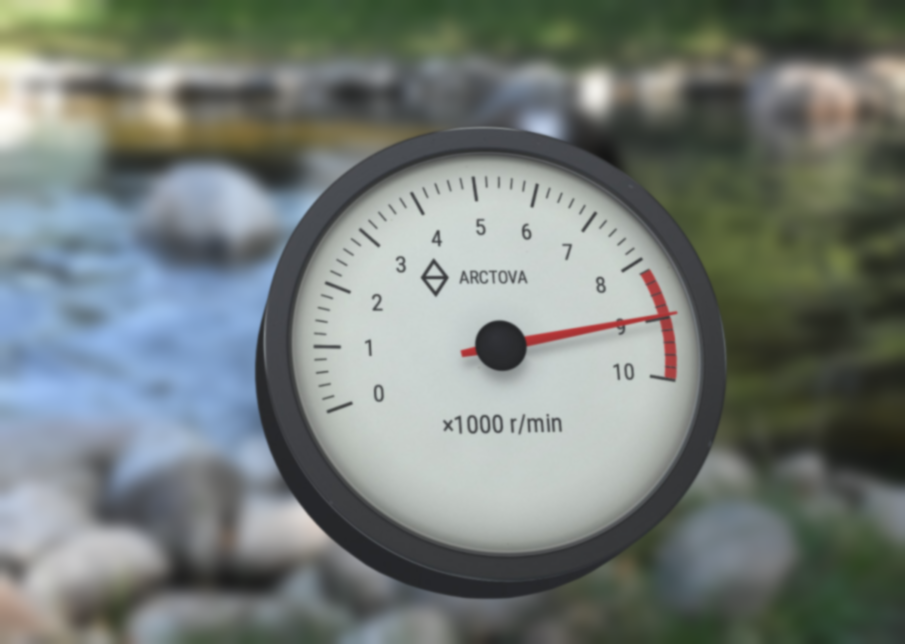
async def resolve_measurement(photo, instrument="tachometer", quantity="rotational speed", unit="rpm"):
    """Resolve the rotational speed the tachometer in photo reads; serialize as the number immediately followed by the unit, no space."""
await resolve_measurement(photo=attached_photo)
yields 9000rpm
